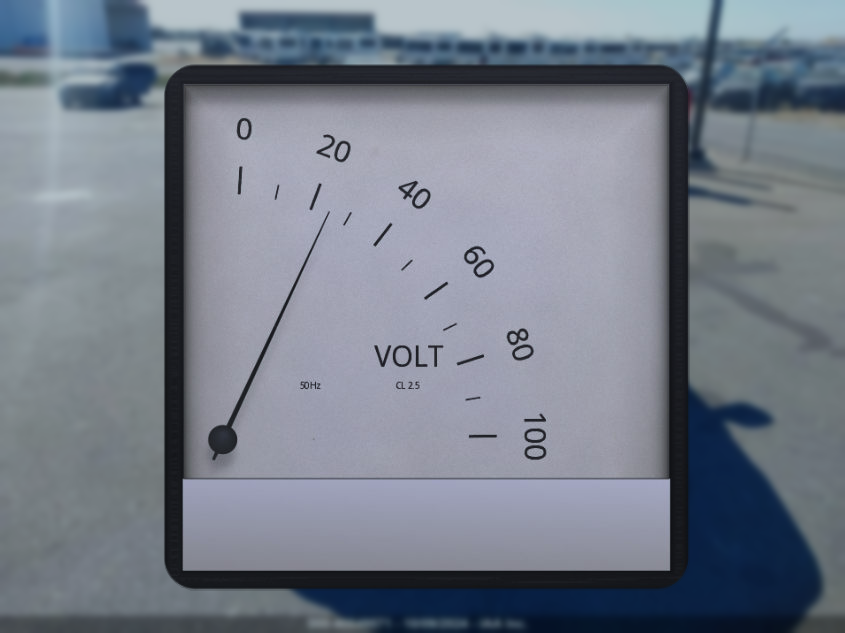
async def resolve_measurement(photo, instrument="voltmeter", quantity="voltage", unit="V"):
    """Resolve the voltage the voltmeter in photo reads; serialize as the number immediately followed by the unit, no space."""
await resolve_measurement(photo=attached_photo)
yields 25V
